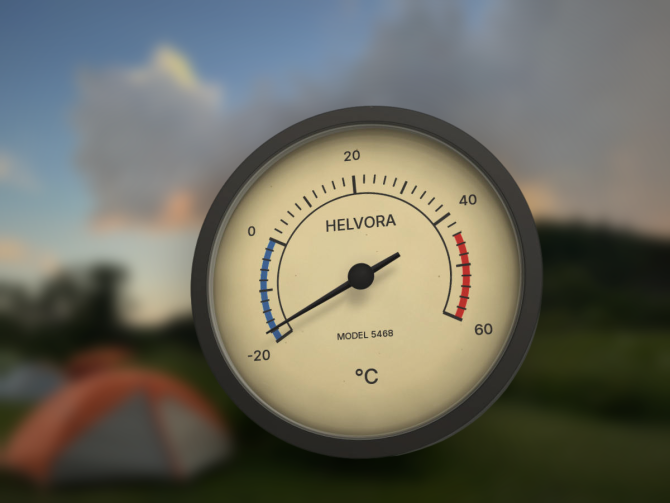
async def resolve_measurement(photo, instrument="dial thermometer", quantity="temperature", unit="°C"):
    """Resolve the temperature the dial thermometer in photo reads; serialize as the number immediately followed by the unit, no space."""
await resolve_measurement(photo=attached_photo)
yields -18°C
